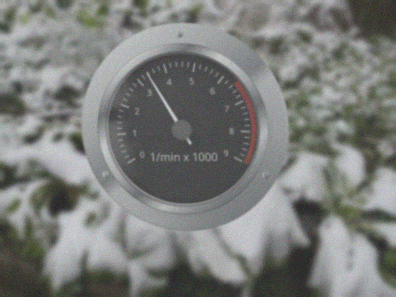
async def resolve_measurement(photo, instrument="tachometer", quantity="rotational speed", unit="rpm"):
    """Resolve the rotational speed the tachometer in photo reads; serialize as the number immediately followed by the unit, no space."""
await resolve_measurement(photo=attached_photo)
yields 3400rpm
